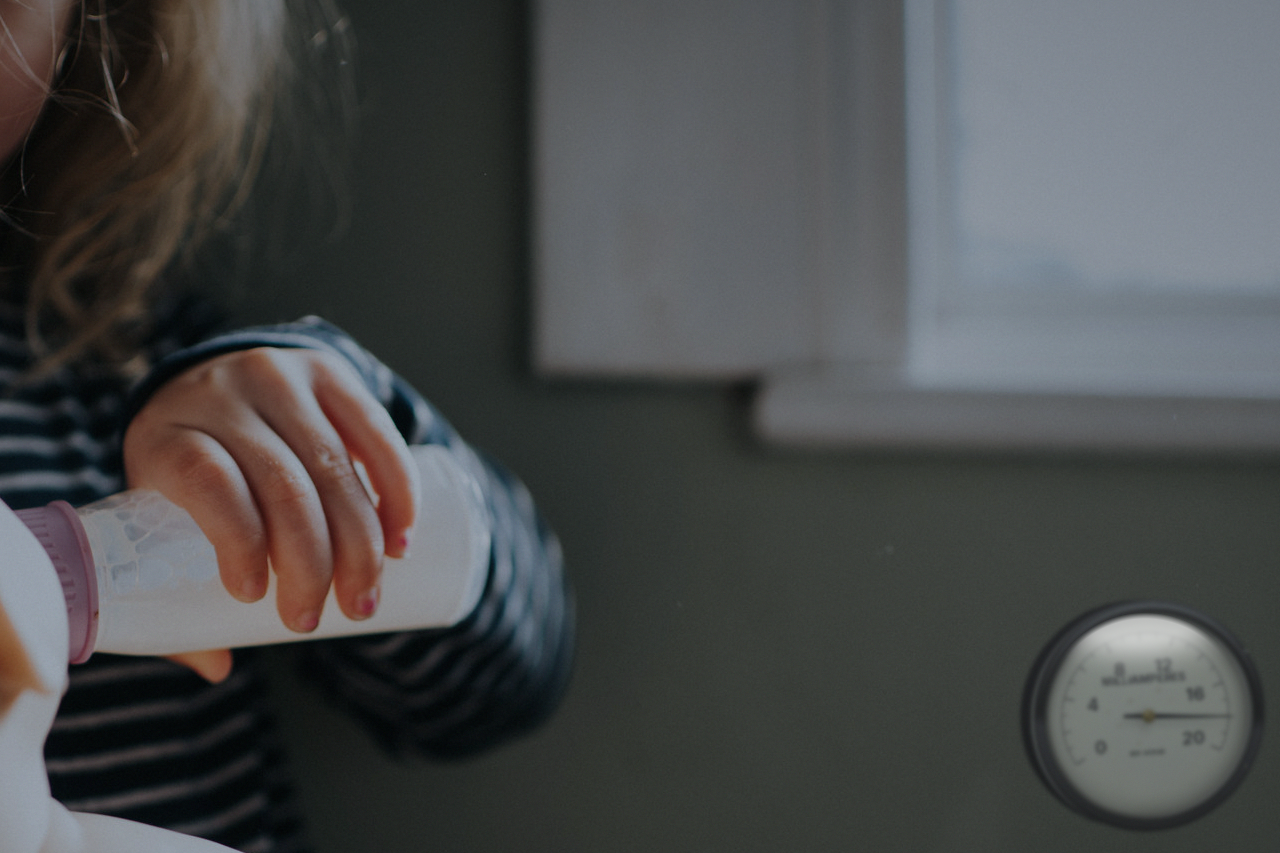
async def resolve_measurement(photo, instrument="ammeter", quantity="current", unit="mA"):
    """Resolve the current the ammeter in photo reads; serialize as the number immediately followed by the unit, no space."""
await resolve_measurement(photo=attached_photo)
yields 18mA
